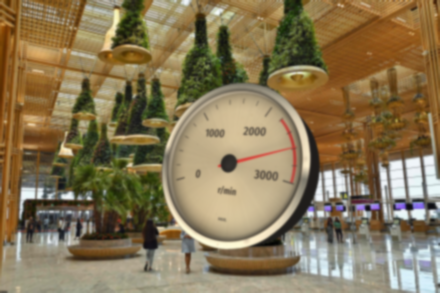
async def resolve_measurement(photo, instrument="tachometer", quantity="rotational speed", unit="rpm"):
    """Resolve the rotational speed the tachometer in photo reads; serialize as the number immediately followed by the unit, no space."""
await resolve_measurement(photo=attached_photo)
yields 2600rpm
